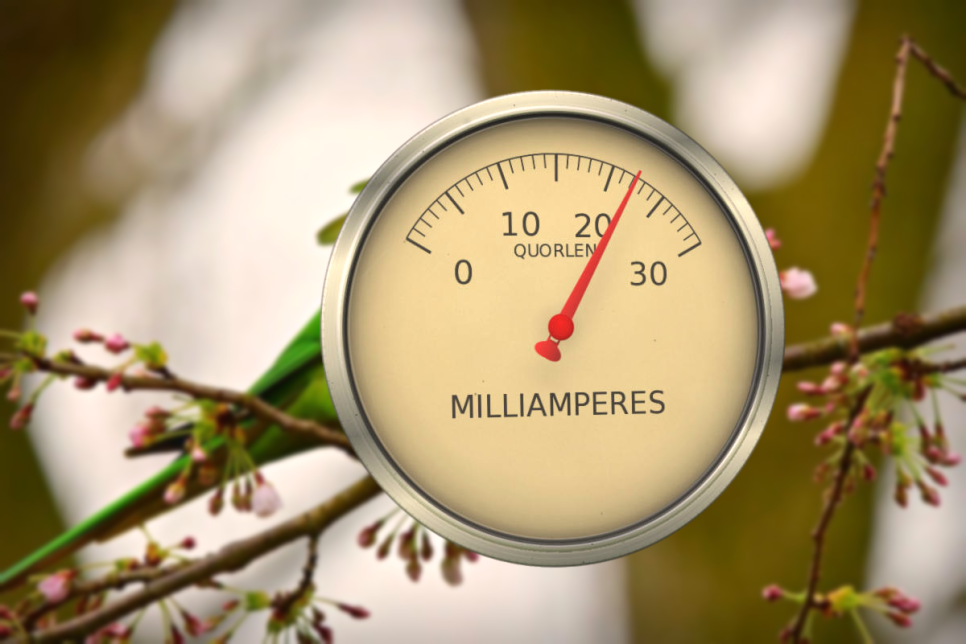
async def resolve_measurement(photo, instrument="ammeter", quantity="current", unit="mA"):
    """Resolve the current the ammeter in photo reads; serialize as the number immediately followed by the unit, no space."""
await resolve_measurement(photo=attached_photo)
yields 22mA
